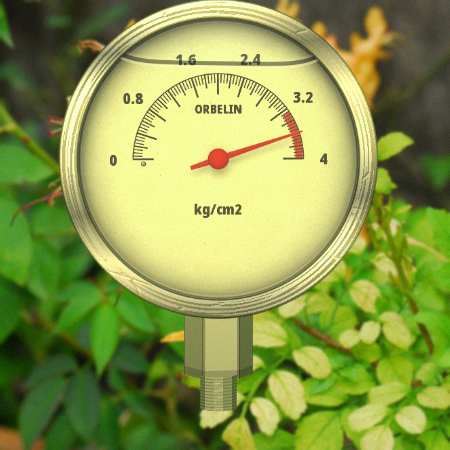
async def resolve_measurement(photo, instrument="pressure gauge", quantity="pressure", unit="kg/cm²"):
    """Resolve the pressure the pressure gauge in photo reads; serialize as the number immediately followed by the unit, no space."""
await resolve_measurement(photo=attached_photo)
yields 3.6kg/cm²
